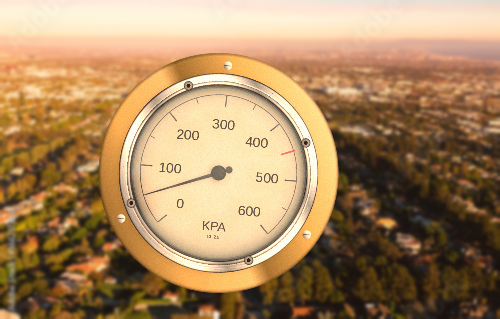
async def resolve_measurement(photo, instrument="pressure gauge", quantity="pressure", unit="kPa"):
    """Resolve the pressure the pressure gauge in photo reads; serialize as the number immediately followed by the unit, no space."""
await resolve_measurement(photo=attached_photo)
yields 50kPa
